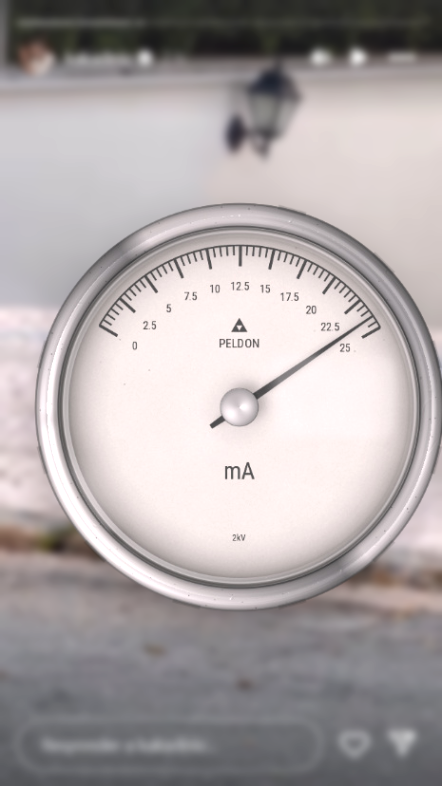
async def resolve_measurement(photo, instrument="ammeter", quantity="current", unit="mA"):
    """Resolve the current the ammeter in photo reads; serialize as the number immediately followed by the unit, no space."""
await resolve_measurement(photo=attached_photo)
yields 24mA
